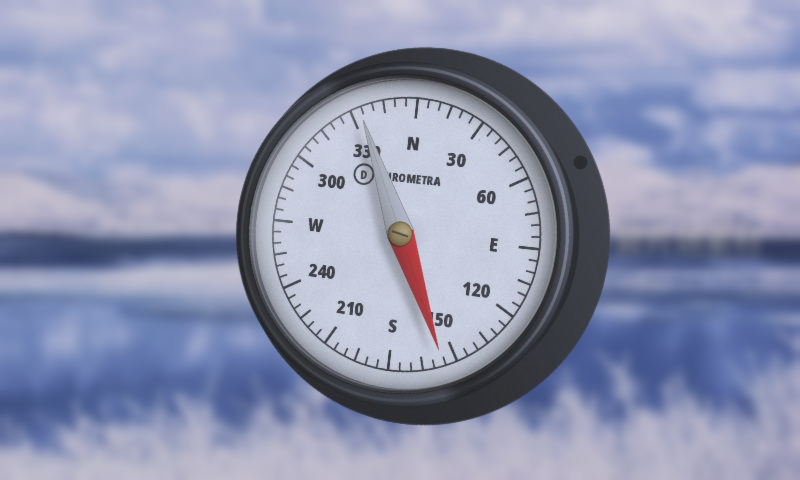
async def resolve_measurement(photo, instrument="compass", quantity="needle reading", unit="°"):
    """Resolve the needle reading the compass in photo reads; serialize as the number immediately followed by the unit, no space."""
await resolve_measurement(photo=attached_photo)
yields 155°
